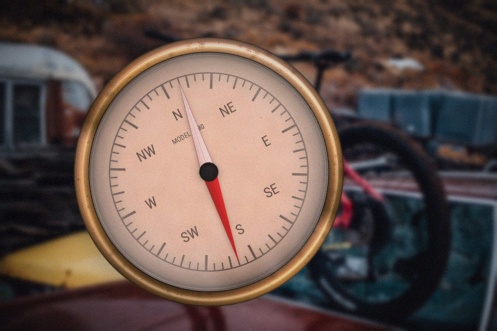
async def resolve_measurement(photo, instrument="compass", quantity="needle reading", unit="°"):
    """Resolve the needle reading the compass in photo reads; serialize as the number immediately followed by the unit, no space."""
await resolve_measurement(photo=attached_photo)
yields 190°
